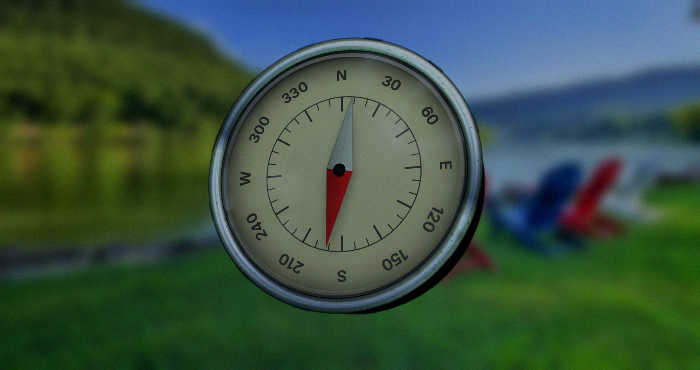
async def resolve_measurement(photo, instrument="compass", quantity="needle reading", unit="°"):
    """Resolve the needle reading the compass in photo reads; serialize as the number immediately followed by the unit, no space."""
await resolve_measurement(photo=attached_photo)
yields 190°
